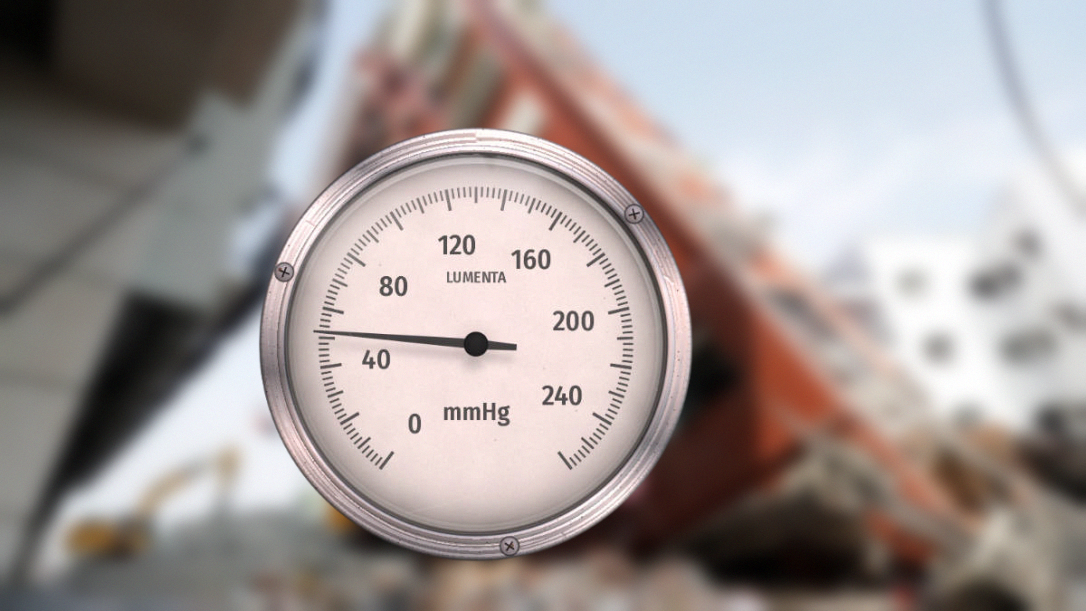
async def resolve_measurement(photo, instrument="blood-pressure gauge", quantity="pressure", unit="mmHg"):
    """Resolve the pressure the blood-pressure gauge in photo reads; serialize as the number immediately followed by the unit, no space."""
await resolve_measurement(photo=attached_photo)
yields 52mmHg
